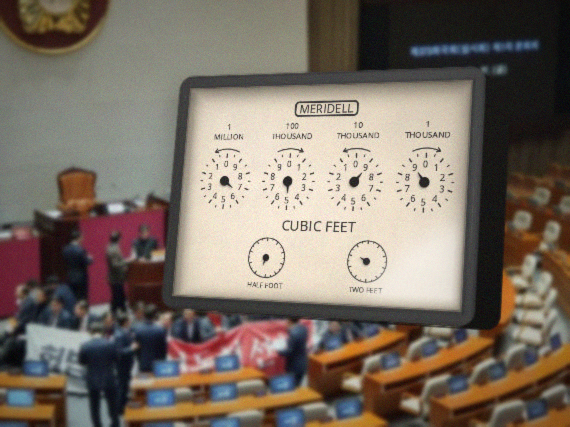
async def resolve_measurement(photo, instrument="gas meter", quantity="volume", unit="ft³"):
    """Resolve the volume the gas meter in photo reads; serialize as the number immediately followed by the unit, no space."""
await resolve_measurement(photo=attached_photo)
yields 648900ft³
